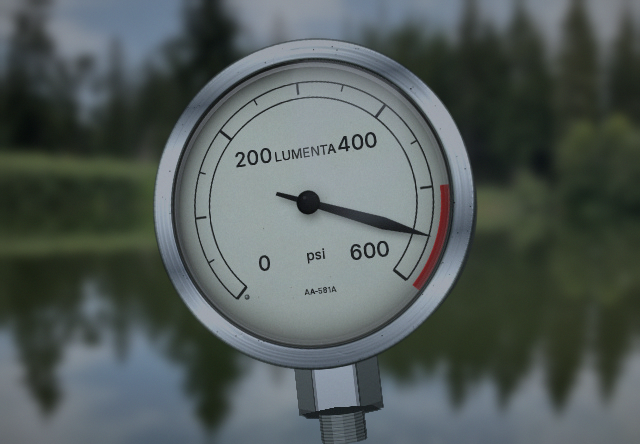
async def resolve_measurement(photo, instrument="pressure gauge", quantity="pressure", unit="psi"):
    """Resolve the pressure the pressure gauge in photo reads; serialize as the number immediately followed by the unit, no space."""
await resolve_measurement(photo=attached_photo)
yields 550psi
